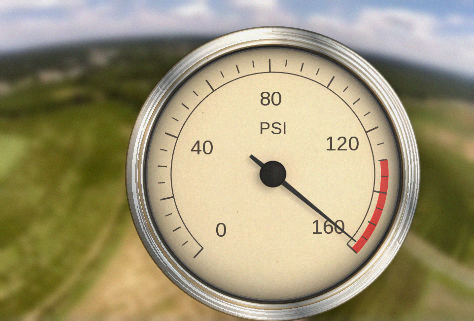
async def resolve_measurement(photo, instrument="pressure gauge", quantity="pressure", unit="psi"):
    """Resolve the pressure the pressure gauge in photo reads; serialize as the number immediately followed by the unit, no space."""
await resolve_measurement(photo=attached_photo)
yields 157.5psi
